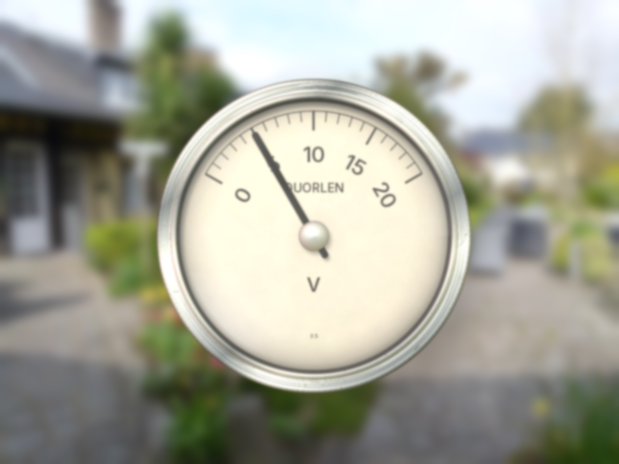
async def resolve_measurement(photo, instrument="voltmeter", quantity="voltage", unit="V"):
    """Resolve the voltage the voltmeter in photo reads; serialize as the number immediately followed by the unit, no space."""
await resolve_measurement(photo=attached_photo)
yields 5V
